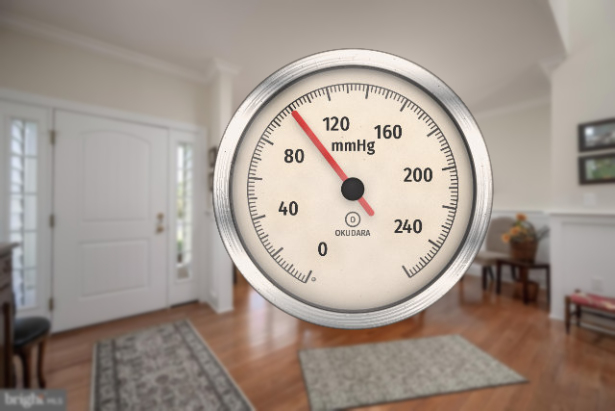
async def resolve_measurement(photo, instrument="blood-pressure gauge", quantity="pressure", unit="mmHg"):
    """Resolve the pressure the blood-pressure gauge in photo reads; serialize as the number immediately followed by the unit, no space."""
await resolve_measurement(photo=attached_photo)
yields 100mmHg
